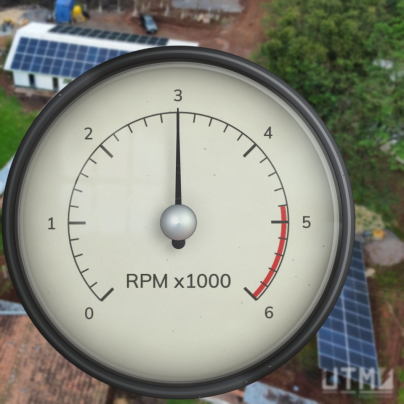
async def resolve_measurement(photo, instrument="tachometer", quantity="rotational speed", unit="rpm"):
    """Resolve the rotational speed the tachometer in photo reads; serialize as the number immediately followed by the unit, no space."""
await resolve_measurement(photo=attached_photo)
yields 3000rpm
